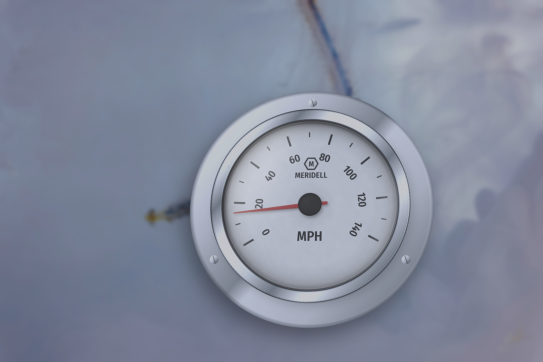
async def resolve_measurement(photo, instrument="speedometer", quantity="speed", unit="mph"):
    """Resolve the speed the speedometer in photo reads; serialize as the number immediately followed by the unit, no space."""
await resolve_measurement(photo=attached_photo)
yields 15mph
